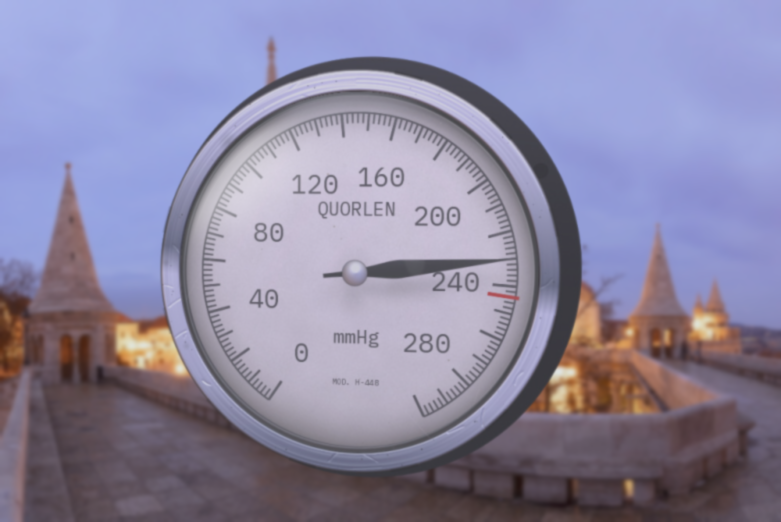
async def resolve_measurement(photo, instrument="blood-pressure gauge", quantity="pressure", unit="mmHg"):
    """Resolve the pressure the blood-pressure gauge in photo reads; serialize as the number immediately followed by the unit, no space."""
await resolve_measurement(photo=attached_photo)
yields 230mmHg
